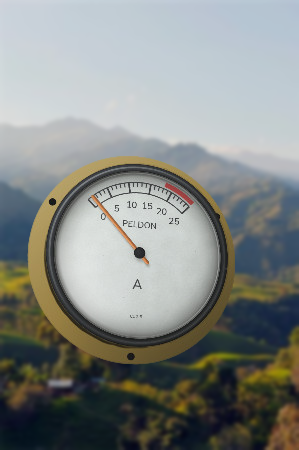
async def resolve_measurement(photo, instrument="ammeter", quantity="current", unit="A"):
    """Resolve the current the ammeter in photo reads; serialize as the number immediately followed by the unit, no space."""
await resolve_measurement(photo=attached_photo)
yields 1A
